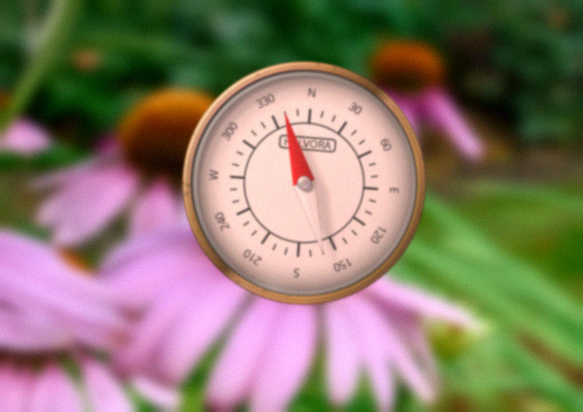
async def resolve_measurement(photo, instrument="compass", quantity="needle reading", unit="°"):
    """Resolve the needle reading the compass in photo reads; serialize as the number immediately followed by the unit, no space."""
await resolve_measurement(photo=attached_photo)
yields 340°
